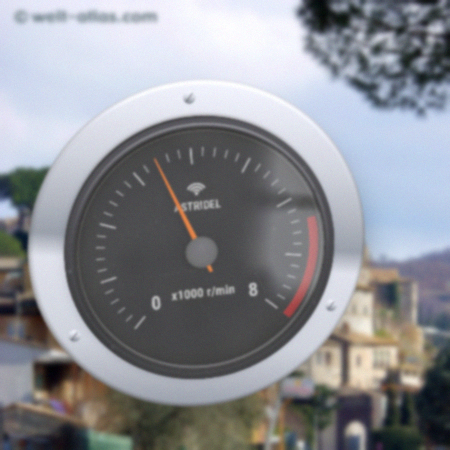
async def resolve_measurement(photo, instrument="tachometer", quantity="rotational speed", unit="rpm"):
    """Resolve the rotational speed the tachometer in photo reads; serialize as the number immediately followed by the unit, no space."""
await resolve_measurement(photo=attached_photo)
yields 3400rpm
